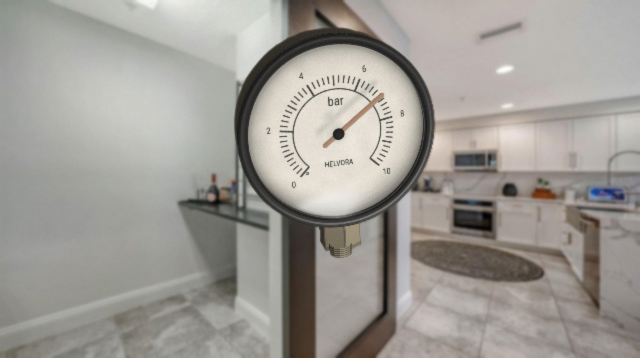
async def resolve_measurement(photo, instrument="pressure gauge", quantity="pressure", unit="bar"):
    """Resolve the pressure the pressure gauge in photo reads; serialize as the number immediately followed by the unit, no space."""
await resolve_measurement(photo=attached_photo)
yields 7bar
